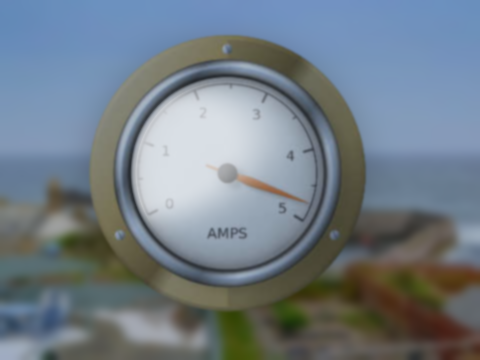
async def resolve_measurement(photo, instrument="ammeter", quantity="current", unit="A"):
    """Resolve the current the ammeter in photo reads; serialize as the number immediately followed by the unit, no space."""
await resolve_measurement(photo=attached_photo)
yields 4.75A
